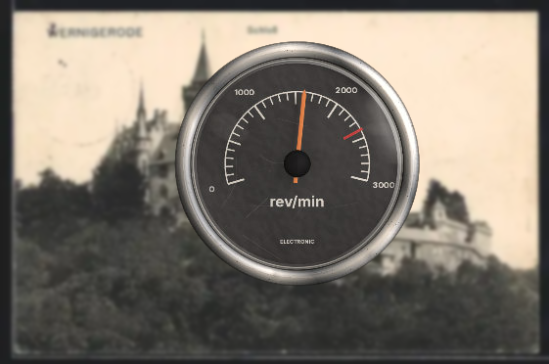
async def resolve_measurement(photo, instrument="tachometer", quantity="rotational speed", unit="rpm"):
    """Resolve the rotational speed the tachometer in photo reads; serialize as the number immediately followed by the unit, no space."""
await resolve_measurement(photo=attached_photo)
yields 1600rpm
